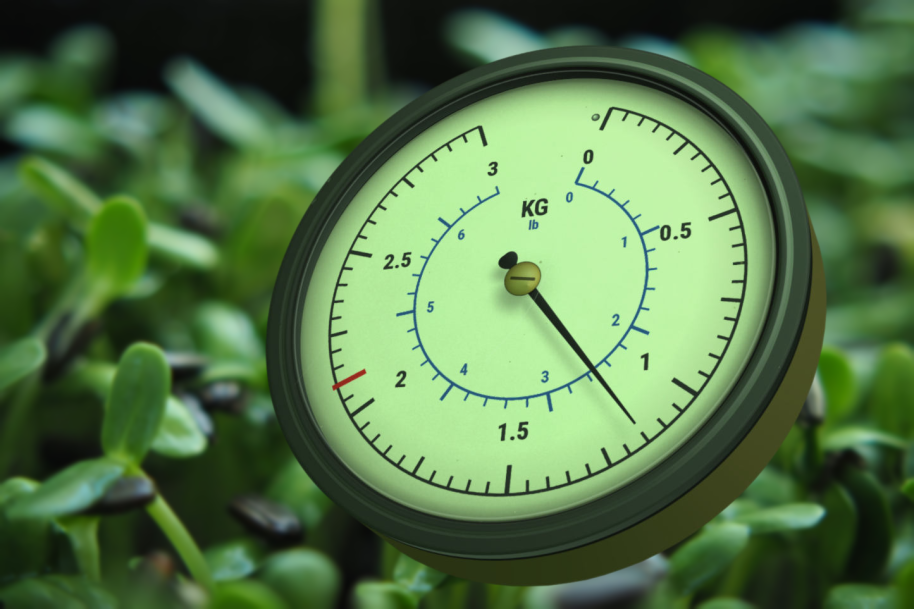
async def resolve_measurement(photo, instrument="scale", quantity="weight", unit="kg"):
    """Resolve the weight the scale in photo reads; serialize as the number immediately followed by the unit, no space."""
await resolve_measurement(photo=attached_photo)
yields 1.15kg
